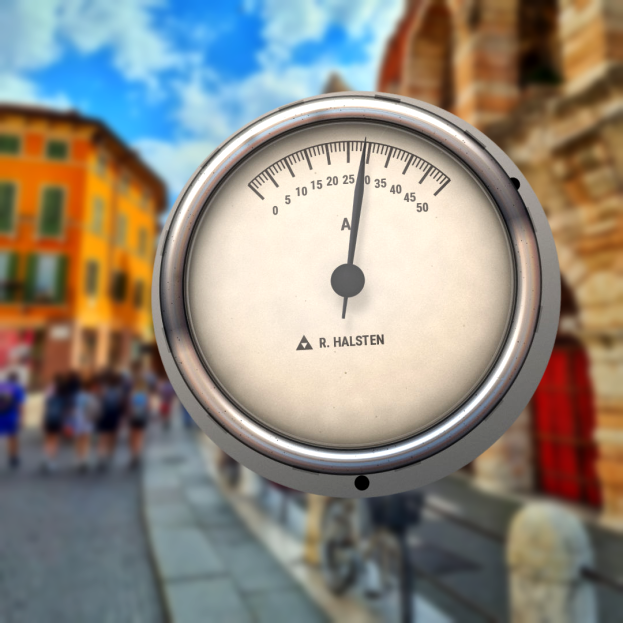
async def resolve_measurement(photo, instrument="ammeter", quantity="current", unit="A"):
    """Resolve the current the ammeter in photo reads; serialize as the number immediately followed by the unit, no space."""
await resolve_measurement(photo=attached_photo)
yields 29A
